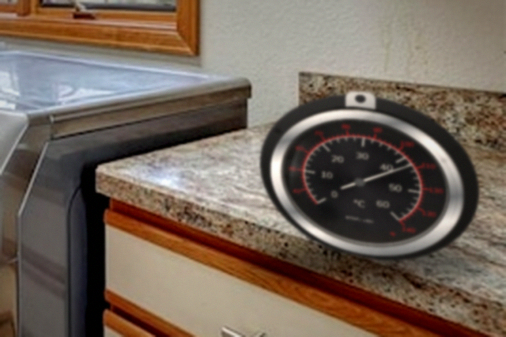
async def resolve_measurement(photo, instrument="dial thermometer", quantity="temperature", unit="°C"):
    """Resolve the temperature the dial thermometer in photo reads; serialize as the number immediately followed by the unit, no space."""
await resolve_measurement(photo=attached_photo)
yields 42°C
